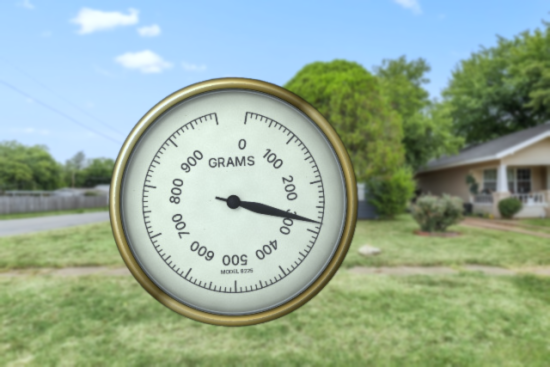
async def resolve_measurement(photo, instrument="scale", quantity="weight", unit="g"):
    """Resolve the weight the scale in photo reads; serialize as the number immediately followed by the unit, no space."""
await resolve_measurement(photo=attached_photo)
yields 280g
